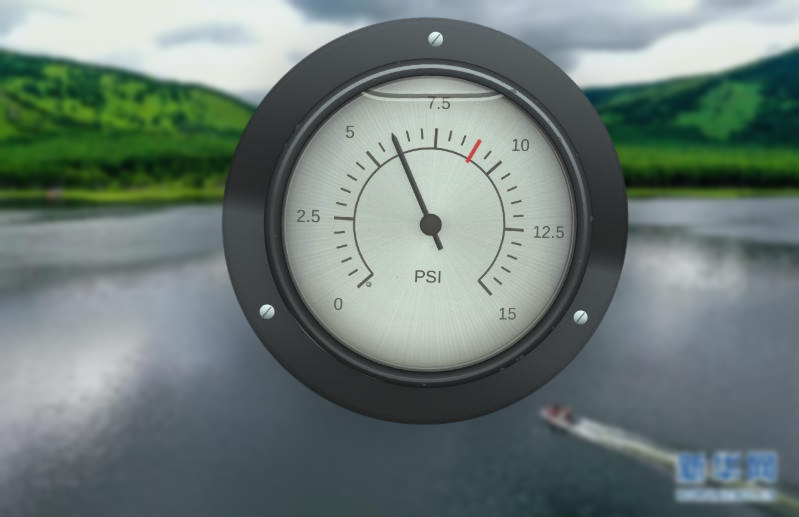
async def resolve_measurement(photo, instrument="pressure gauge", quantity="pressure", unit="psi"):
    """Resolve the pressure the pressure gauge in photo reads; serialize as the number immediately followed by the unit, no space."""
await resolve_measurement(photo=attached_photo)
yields 6psi
